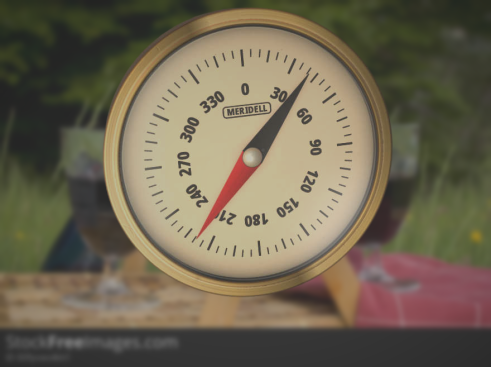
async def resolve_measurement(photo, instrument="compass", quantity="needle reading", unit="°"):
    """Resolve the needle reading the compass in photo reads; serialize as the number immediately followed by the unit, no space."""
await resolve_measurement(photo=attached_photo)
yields 220°
